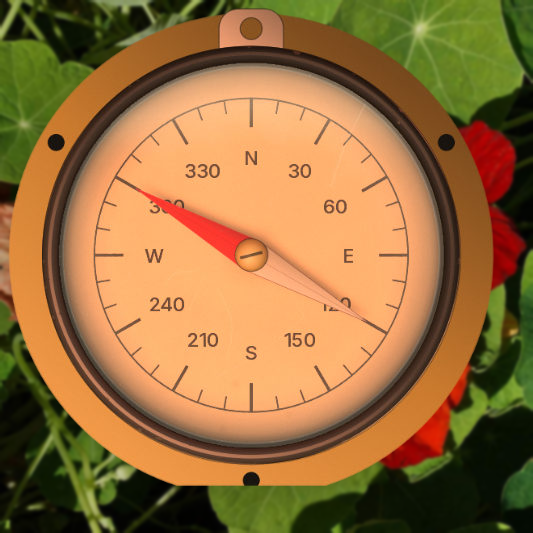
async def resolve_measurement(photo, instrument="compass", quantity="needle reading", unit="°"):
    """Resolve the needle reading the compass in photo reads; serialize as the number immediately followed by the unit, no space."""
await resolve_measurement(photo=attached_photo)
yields 300°
